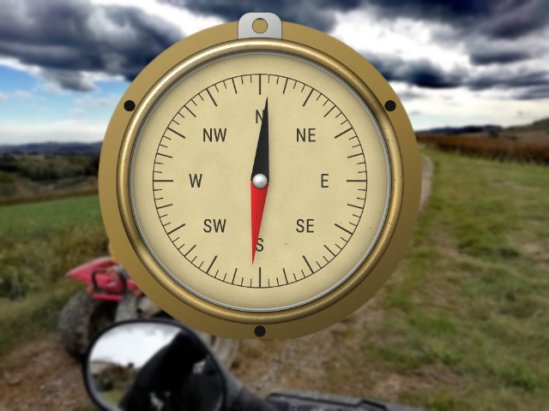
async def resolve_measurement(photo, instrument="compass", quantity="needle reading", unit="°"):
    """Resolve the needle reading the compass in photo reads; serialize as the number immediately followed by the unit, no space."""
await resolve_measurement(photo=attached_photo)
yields 185°
